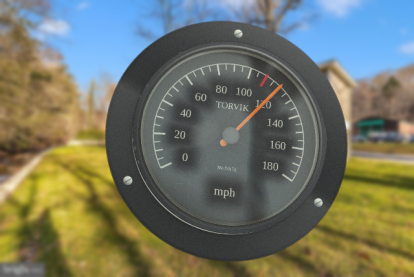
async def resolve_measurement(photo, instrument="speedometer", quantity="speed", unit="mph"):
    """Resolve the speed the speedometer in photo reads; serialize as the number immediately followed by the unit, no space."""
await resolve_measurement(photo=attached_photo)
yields 120mph
